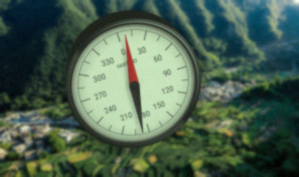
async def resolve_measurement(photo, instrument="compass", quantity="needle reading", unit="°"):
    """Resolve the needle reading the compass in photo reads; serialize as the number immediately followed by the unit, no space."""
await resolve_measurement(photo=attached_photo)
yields 7.5°
